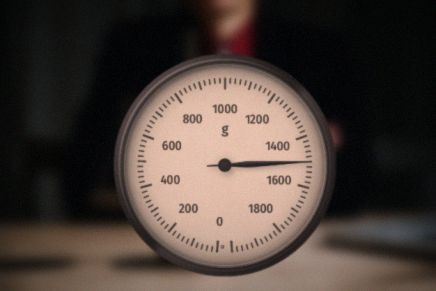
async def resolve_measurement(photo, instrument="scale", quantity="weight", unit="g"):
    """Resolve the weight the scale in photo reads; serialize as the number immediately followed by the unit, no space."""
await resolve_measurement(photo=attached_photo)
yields 1500g
